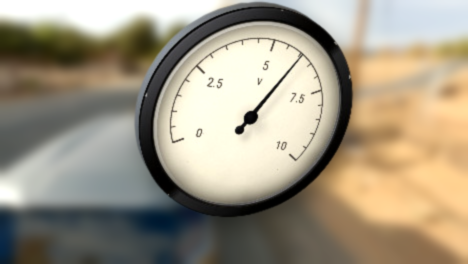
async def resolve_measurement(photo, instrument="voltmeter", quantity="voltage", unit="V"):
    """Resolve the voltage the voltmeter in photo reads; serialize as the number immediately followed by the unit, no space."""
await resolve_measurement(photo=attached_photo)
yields 6V
